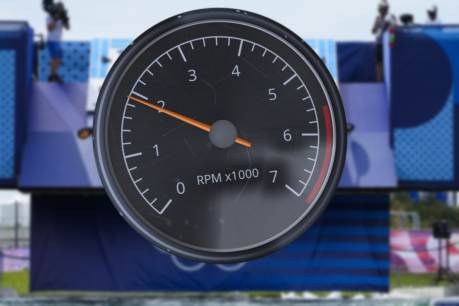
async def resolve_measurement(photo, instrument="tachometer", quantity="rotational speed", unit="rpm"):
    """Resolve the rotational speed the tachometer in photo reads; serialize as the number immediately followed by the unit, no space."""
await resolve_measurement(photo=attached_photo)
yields 1900rpm
